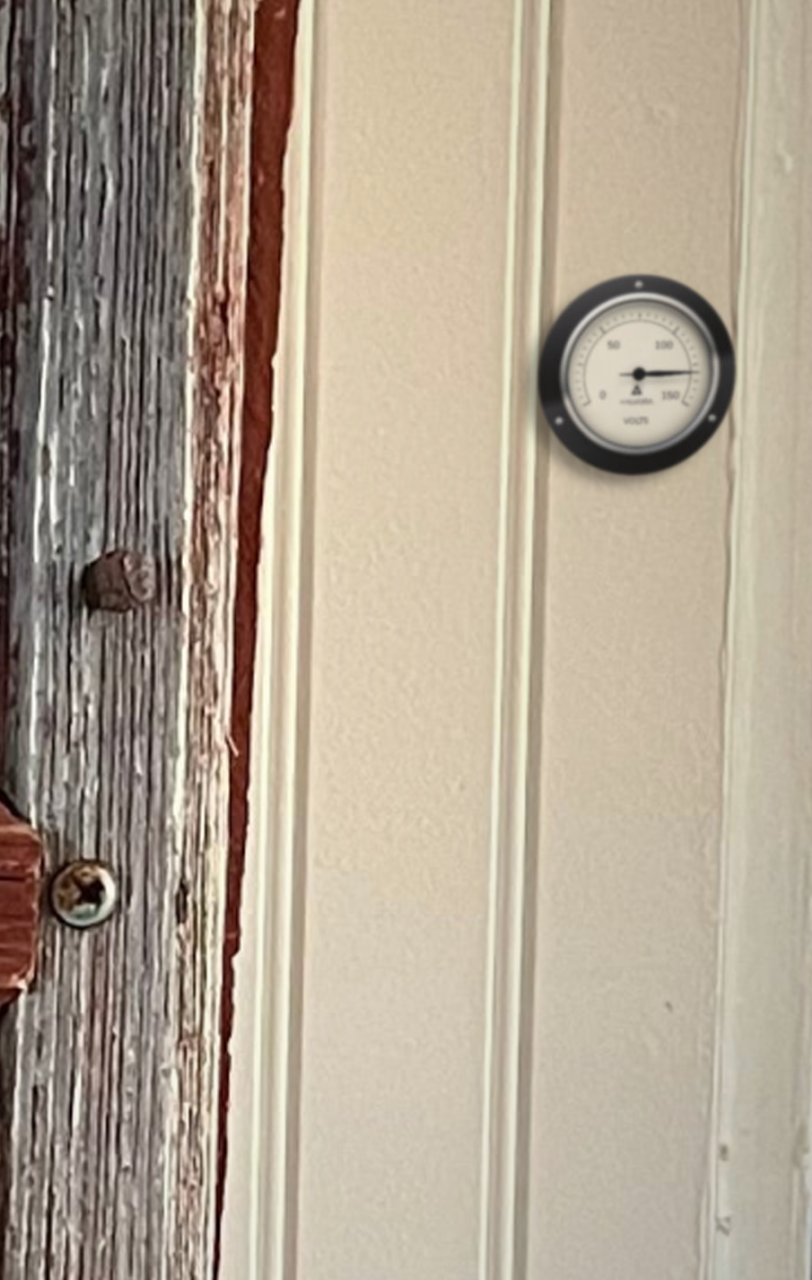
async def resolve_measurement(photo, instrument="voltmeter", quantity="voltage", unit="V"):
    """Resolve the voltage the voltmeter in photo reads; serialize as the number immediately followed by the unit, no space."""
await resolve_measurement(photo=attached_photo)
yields 130V
